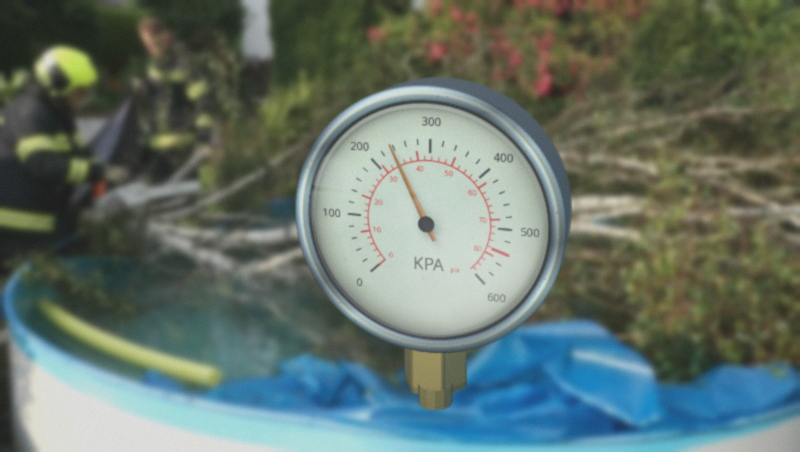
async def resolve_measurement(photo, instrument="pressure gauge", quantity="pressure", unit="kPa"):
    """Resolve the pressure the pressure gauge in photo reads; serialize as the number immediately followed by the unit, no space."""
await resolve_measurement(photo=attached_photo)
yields 240kPa
